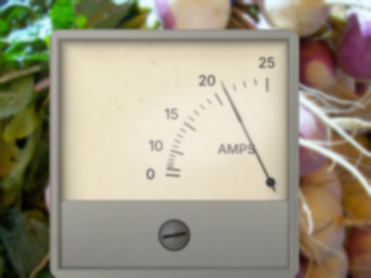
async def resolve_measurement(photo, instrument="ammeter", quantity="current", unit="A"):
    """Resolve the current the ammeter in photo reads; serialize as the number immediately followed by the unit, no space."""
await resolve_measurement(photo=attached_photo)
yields 21A
